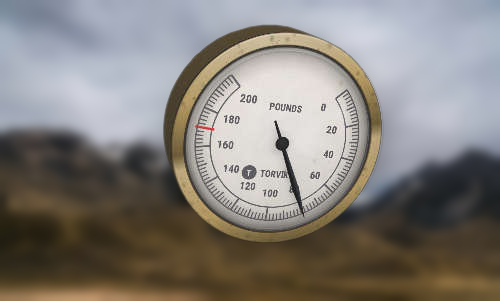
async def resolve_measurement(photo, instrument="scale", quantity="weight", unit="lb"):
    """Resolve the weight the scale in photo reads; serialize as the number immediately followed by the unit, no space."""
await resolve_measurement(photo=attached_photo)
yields 80lb
